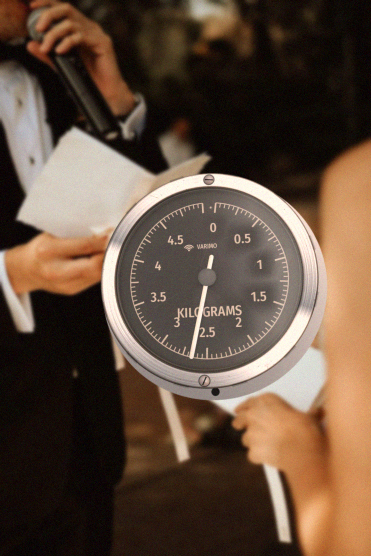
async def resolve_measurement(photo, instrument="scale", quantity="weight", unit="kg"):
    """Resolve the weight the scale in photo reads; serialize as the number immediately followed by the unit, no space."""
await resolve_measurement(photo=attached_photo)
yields 2.65kg
